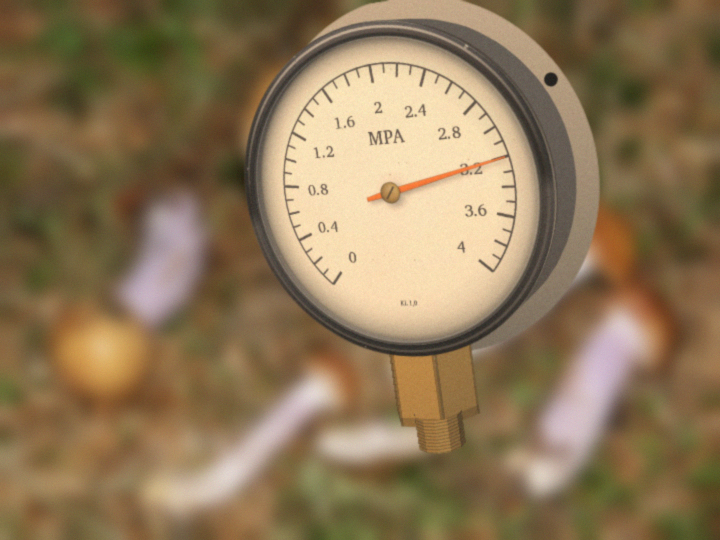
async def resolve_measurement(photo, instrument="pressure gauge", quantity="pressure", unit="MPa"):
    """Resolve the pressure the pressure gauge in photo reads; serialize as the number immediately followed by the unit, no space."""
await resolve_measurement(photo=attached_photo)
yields 3.2MPa
